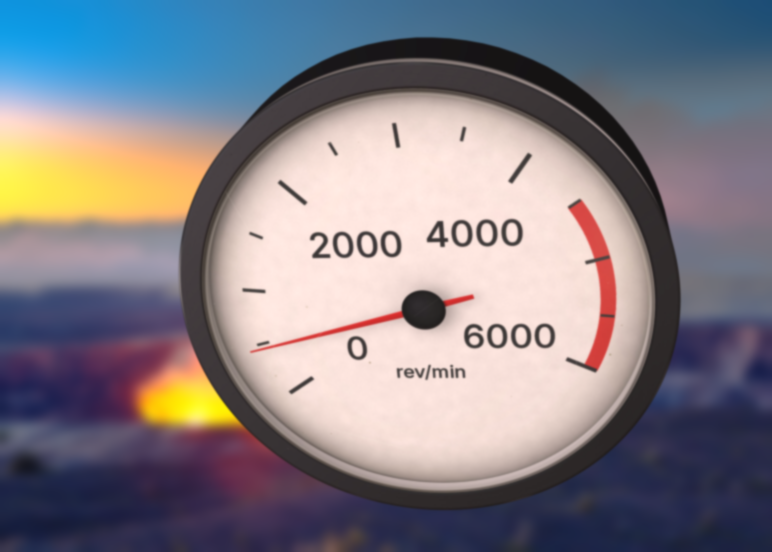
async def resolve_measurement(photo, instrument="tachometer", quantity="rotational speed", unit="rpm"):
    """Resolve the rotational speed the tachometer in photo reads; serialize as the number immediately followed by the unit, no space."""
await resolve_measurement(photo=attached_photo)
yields 500rpm
